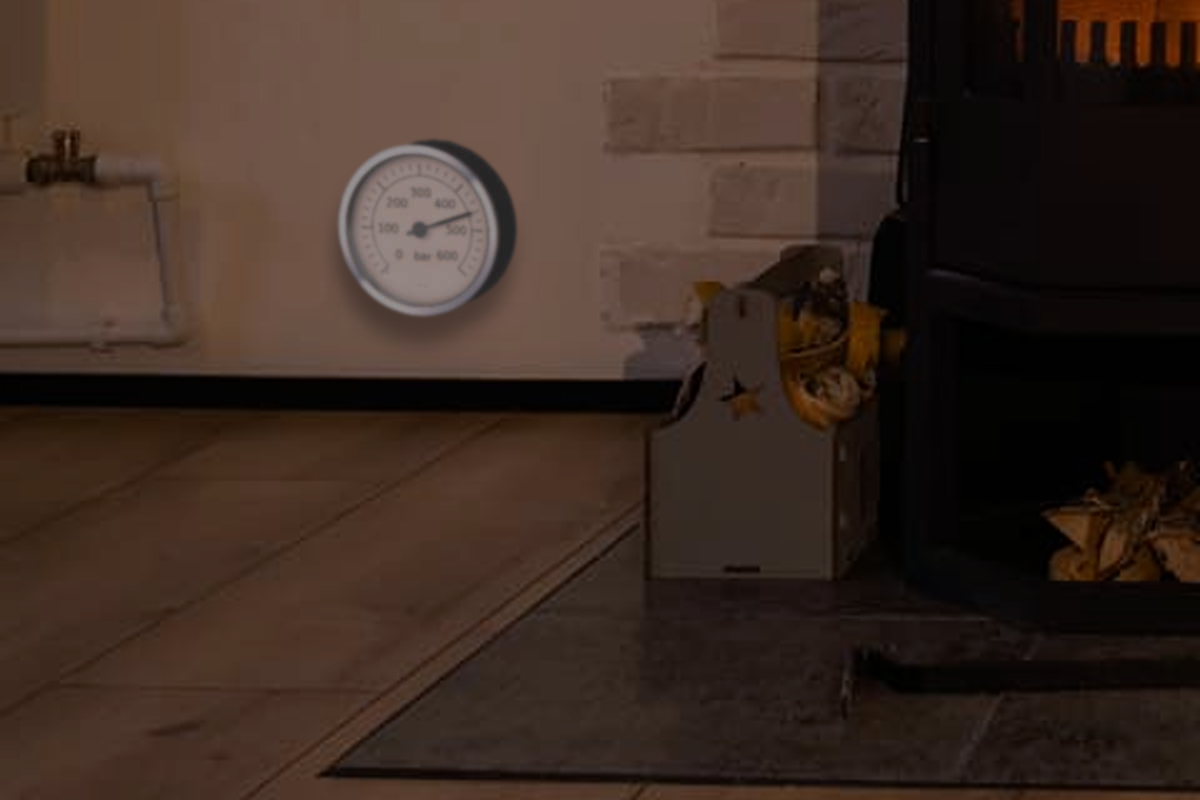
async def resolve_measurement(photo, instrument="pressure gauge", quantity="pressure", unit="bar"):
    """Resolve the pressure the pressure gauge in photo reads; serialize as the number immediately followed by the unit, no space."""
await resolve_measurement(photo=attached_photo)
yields 460bar
